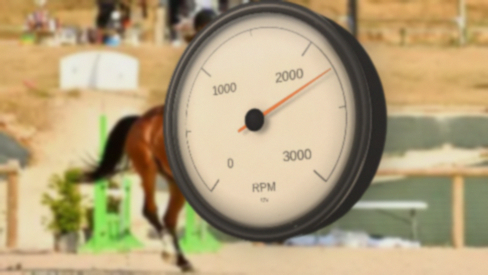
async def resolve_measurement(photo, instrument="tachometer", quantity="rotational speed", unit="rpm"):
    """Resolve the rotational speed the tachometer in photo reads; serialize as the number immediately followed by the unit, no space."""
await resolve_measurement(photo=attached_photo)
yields 2250rpm
